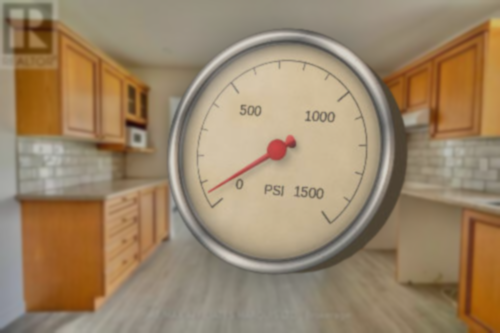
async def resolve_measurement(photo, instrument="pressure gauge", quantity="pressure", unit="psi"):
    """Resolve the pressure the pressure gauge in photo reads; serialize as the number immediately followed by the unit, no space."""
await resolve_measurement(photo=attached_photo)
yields 50psi
